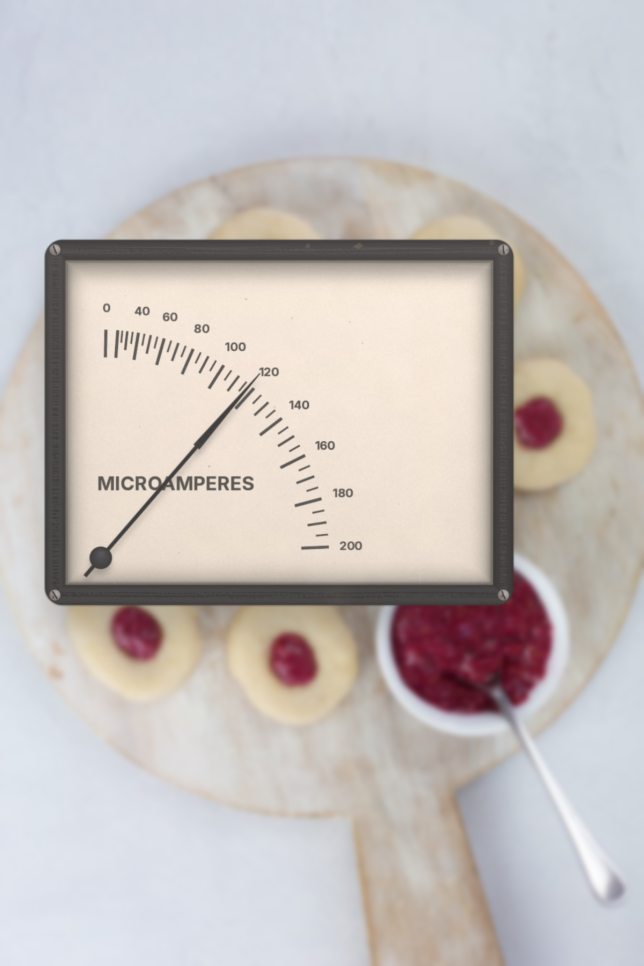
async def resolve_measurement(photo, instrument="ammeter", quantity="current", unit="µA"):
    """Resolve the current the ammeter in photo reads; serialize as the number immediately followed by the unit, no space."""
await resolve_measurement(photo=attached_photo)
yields 117.5µA
